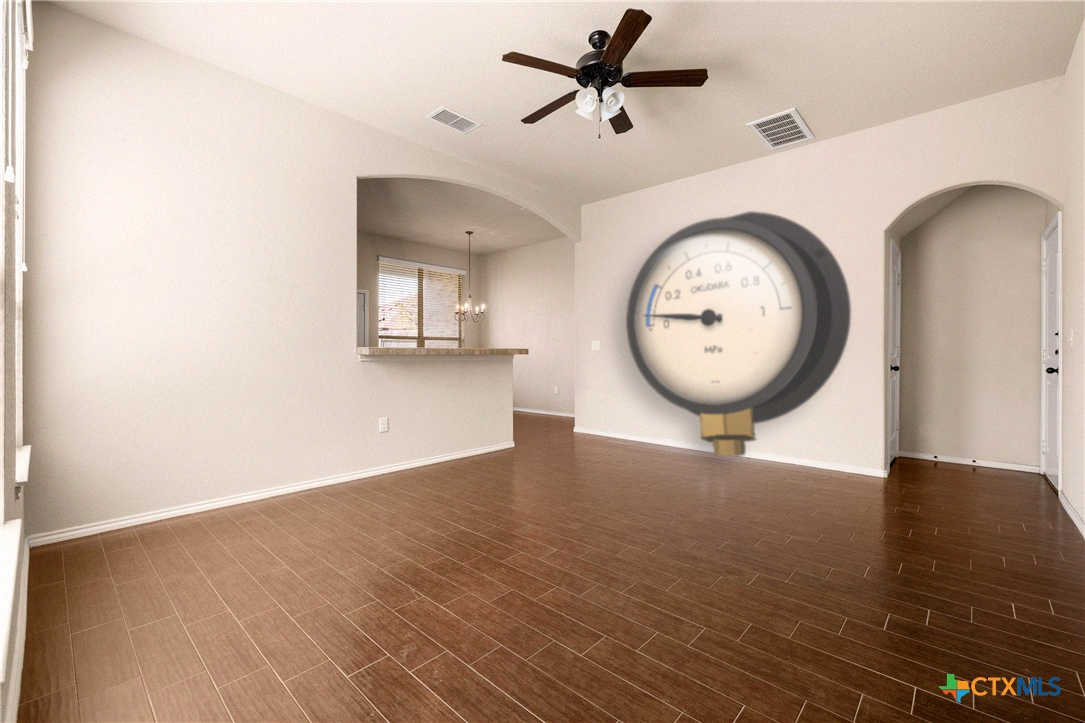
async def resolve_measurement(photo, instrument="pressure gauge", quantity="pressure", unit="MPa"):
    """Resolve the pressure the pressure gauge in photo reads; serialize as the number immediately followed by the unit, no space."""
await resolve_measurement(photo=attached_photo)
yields 0.05MPa
